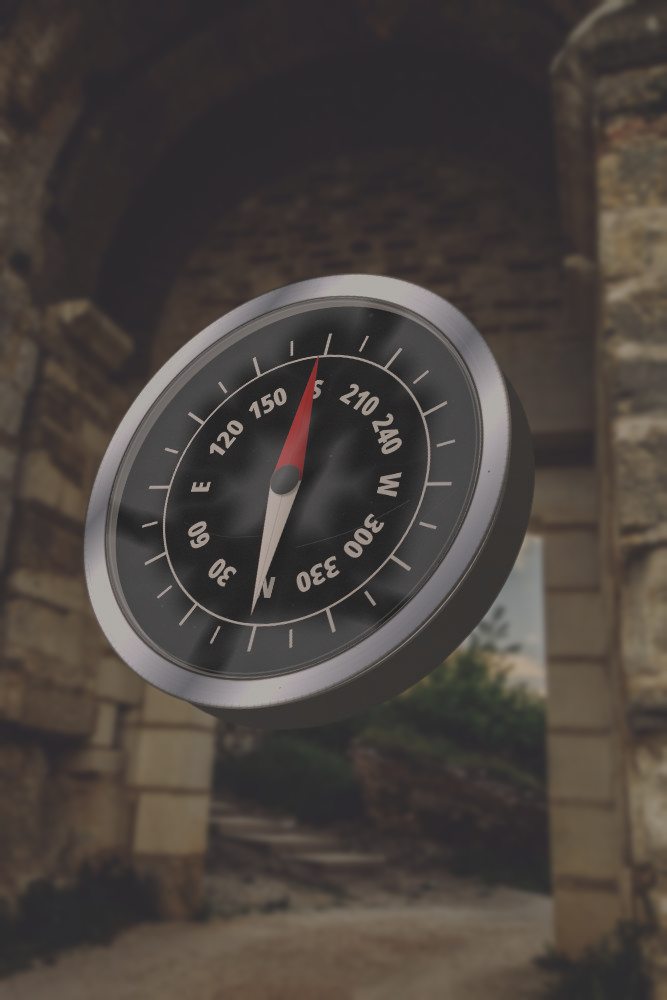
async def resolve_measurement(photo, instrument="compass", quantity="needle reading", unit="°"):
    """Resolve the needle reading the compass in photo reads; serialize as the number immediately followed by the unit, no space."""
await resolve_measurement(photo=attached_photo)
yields 180°
